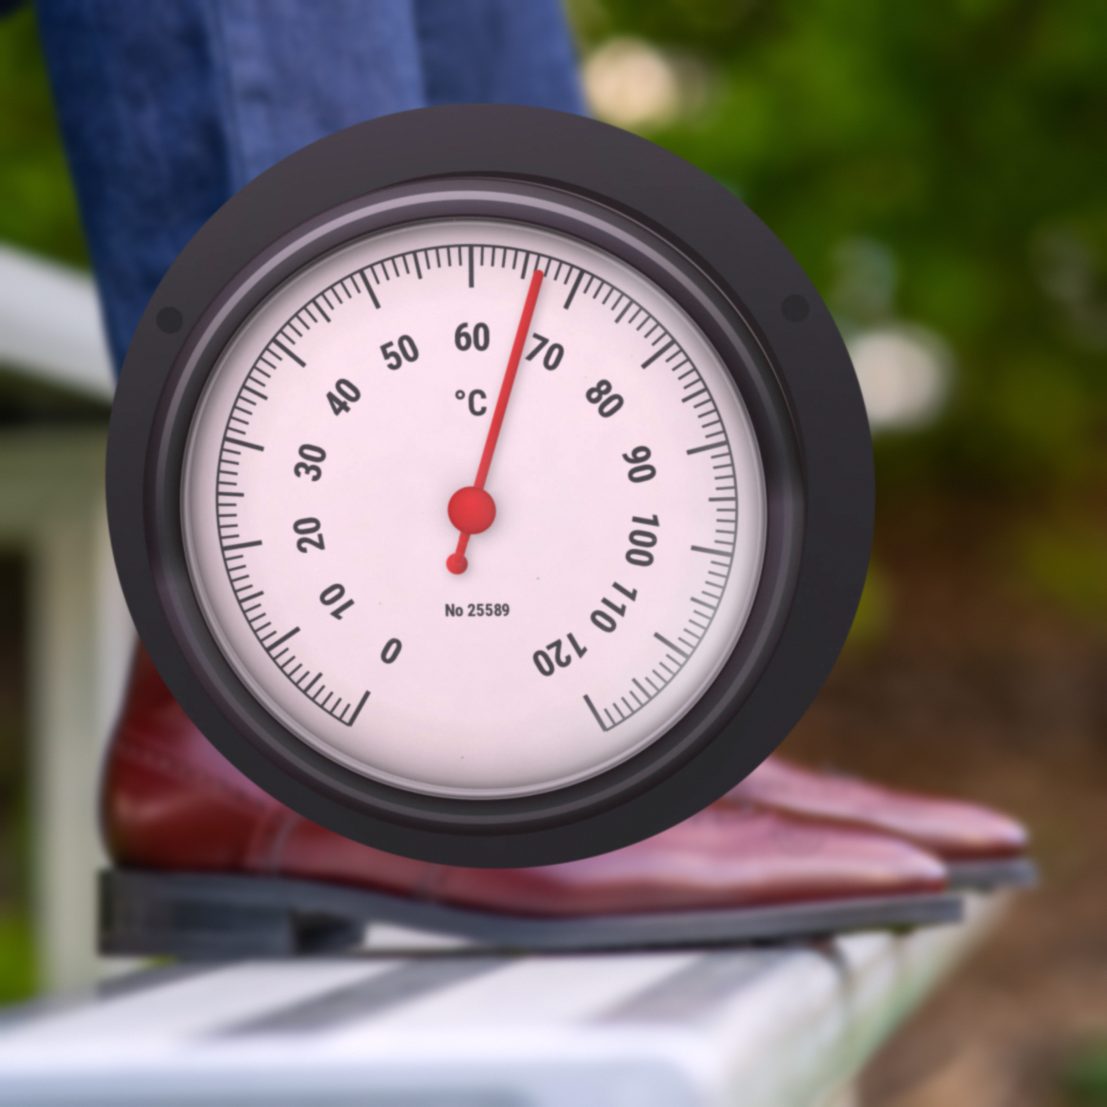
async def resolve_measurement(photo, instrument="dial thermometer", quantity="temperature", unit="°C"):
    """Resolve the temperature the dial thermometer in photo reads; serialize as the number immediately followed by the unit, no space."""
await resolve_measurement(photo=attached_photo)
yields 66.5°C
